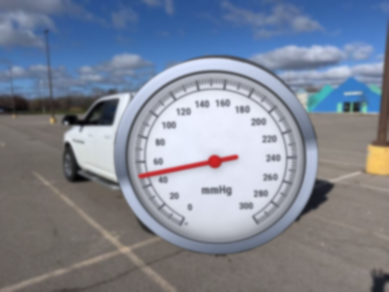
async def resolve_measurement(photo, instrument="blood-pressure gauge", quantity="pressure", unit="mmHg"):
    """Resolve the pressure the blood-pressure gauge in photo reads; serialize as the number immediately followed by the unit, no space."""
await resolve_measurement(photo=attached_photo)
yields 50mmHg
